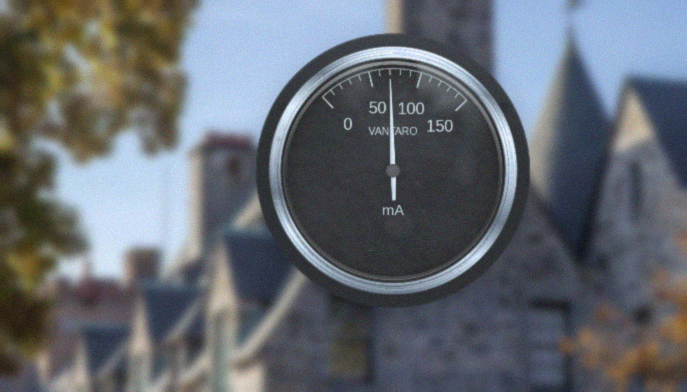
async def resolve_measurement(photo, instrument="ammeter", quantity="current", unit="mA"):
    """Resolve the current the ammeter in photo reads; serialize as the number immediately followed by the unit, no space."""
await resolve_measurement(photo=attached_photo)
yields 70mA
